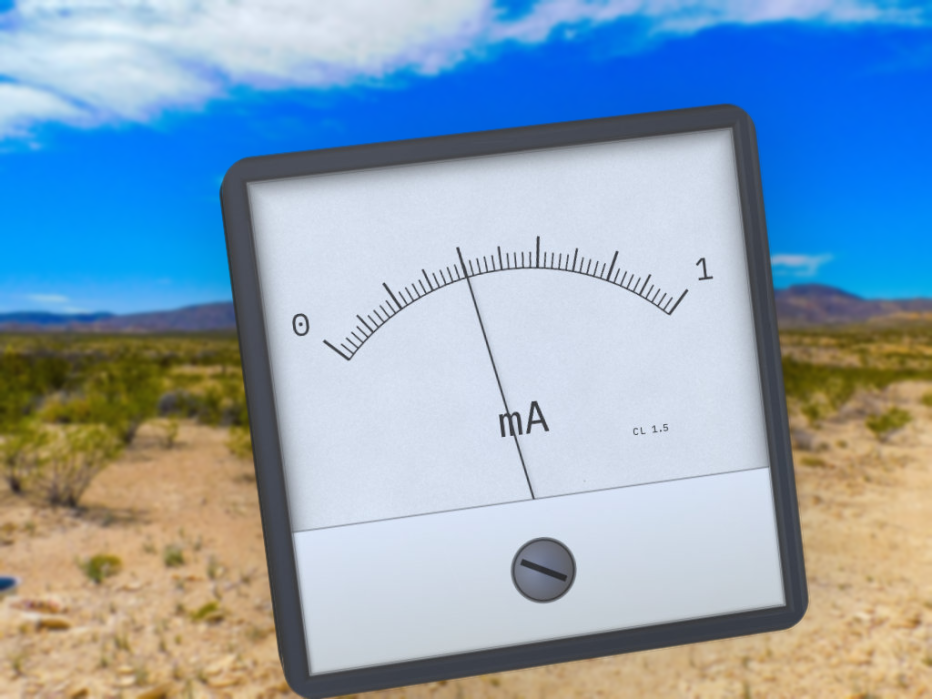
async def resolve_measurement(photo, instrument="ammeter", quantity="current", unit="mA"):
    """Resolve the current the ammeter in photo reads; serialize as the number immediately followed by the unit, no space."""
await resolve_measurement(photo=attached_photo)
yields 0.4mA
